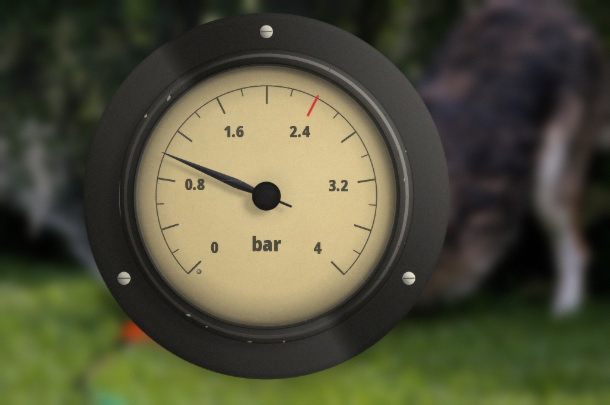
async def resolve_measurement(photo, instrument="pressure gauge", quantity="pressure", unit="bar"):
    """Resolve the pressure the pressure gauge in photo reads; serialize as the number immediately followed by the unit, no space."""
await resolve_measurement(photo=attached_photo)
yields 1bar
